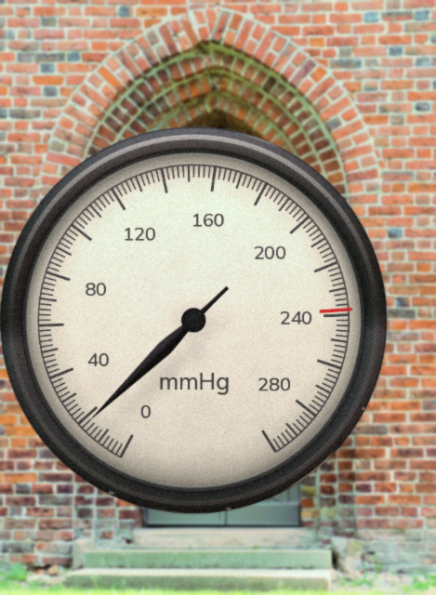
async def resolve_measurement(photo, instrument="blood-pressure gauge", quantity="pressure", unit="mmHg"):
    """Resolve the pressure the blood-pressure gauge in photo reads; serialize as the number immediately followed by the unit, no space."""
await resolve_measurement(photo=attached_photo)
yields 18mmHg
